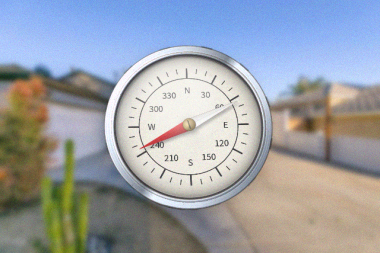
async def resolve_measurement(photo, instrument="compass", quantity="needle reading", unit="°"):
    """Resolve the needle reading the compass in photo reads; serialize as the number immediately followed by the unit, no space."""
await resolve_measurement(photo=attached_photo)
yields 245°
